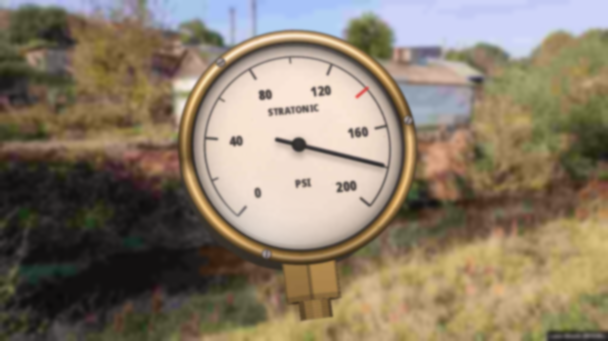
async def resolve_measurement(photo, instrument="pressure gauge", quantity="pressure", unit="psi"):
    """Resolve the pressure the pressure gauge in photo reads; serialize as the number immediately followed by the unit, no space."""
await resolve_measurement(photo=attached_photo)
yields 180psi
